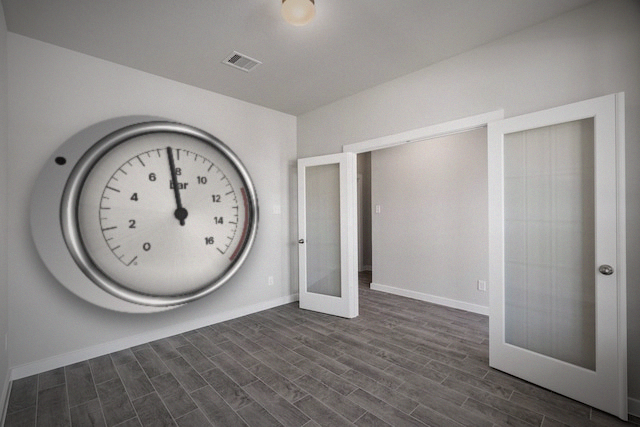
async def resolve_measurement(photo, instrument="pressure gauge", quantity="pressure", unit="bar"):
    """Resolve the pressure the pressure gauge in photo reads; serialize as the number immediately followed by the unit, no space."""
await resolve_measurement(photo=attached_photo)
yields 7.5bar
